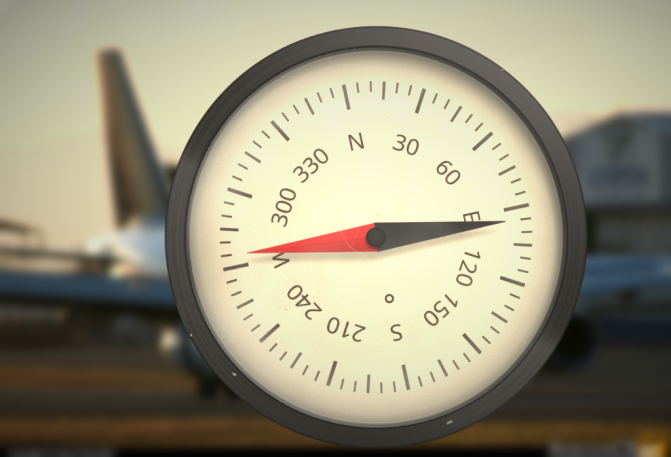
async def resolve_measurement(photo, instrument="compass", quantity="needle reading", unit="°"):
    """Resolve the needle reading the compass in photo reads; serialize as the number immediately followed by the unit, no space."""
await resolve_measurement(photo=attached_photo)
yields 275°
